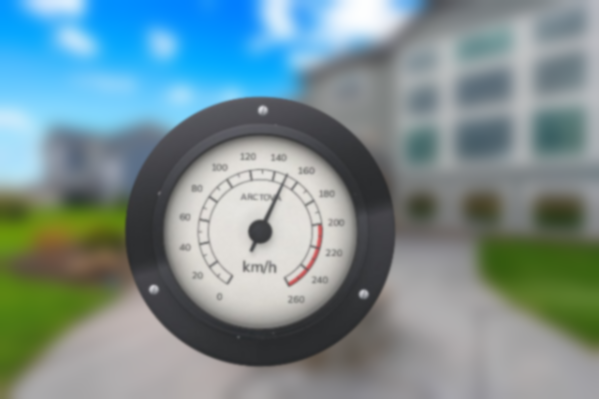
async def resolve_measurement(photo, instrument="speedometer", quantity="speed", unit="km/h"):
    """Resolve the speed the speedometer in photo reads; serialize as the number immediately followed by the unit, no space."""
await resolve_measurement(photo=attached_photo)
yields 150km/h
